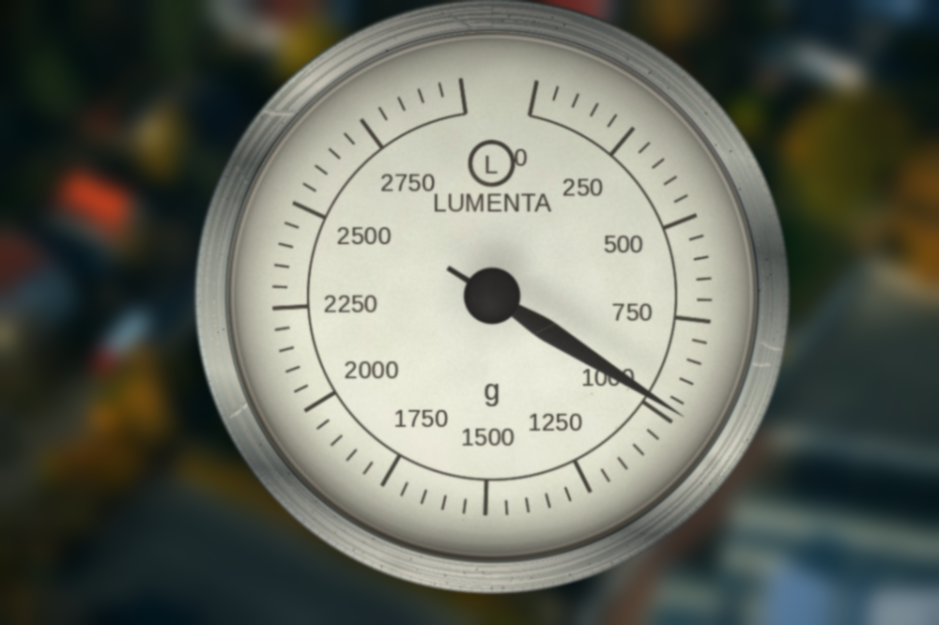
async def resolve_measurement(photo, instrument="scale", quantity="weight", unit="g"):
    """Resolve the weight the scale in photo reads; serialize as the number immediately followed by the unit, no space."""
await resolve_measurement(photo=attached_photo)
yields 975g
